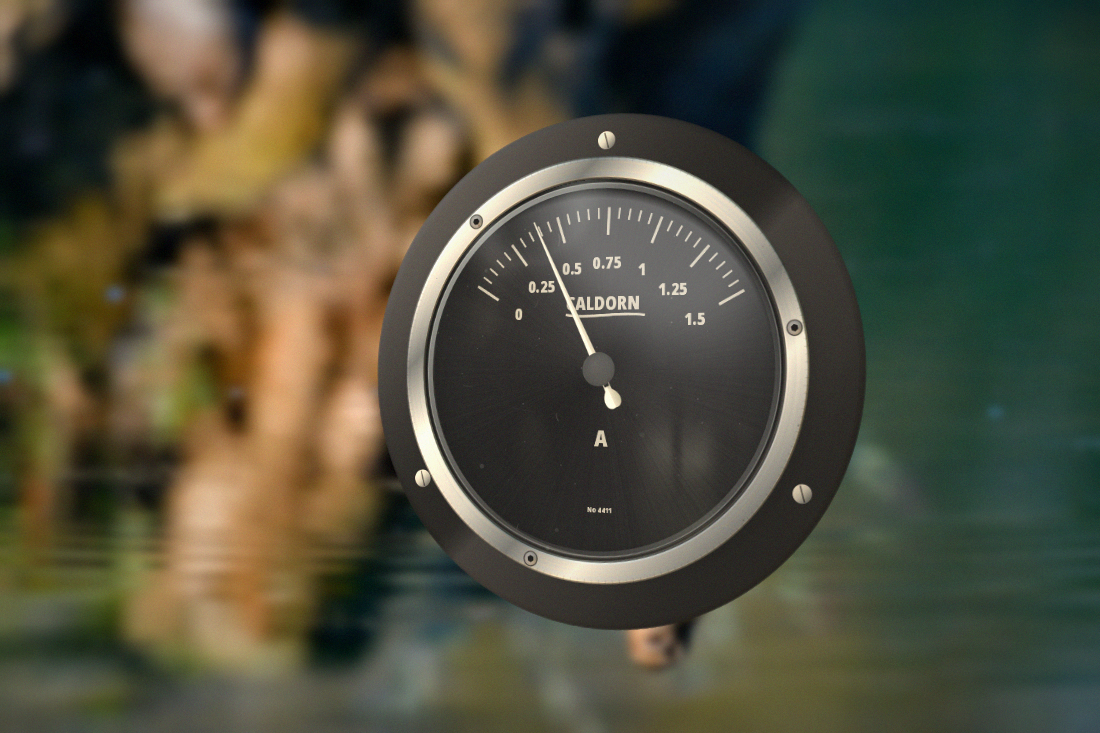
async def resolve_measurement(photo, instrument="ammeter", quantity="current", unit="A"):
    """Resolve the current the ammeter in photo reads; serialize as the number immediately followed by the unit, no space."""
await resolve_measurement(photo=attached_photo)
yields 0.4A
